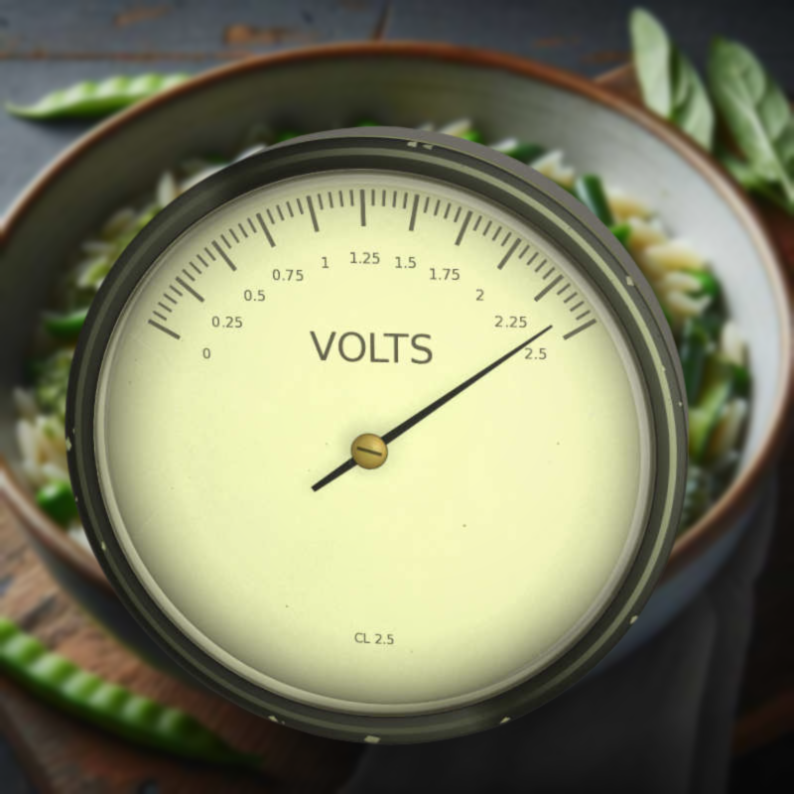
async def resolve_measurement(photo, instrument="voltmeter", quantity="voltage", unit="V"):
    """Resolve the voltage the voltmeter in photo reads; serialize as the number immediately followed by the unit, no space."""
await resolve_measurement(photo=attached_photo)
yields 2.4V
